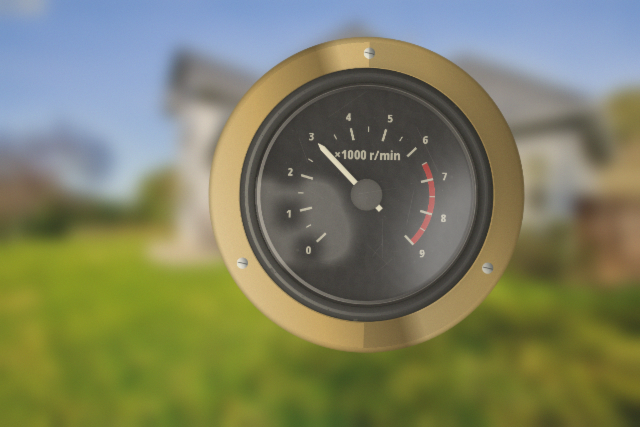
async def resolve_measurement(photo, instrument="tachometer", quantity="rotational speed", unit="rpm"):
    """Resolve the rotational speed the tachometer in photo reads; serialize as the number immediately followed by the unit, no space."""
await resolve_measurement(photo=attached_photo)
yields 3000rpm
